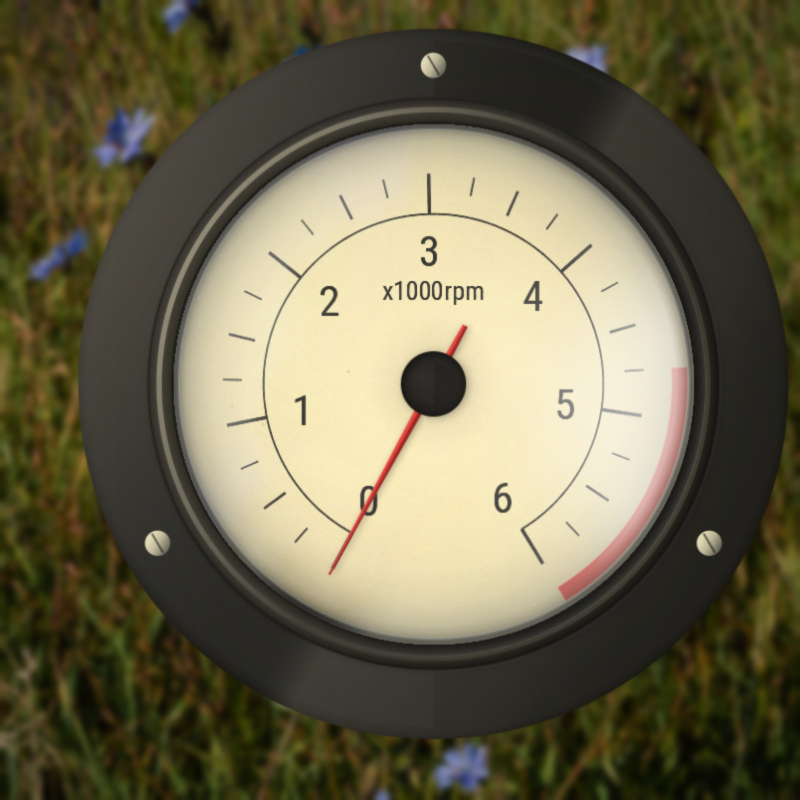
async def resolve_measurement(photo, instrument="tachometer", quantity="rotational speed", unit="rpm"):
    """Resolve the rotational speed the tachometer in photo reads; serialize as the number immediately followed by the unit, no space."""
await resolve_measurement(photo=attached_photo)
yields 0rpm
